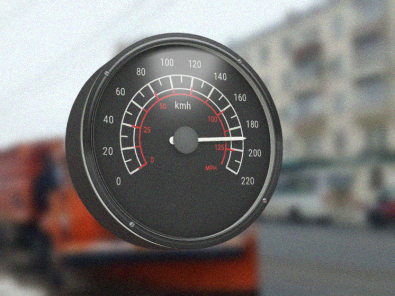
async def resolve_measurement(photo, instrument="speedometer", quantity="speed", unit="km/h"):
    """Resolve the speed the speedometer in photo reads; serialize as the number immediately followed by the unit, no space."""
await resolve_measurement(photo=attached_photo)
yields 190km/h
